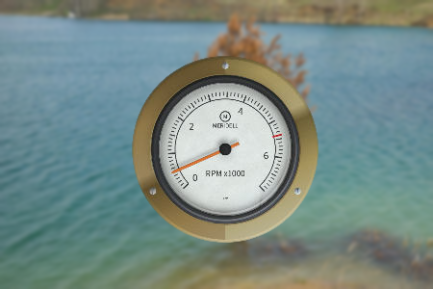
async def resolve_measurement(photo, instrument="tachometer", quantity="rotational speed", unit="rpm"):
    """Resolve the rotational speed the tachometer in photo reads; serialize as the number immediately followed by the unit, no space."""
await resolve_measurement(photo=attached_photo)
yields 500rpm
